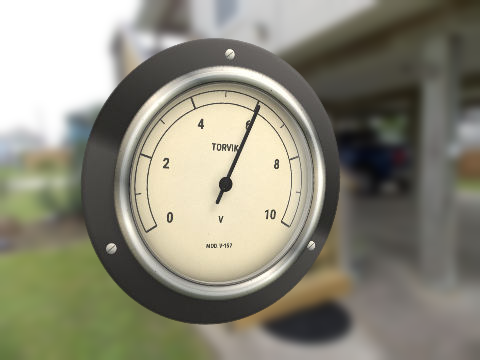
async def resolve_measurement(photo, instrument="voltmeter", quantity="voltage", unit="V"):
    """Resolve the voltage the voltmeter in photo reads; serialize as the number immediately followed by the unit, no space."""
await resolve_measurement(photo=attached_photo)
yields 6V
